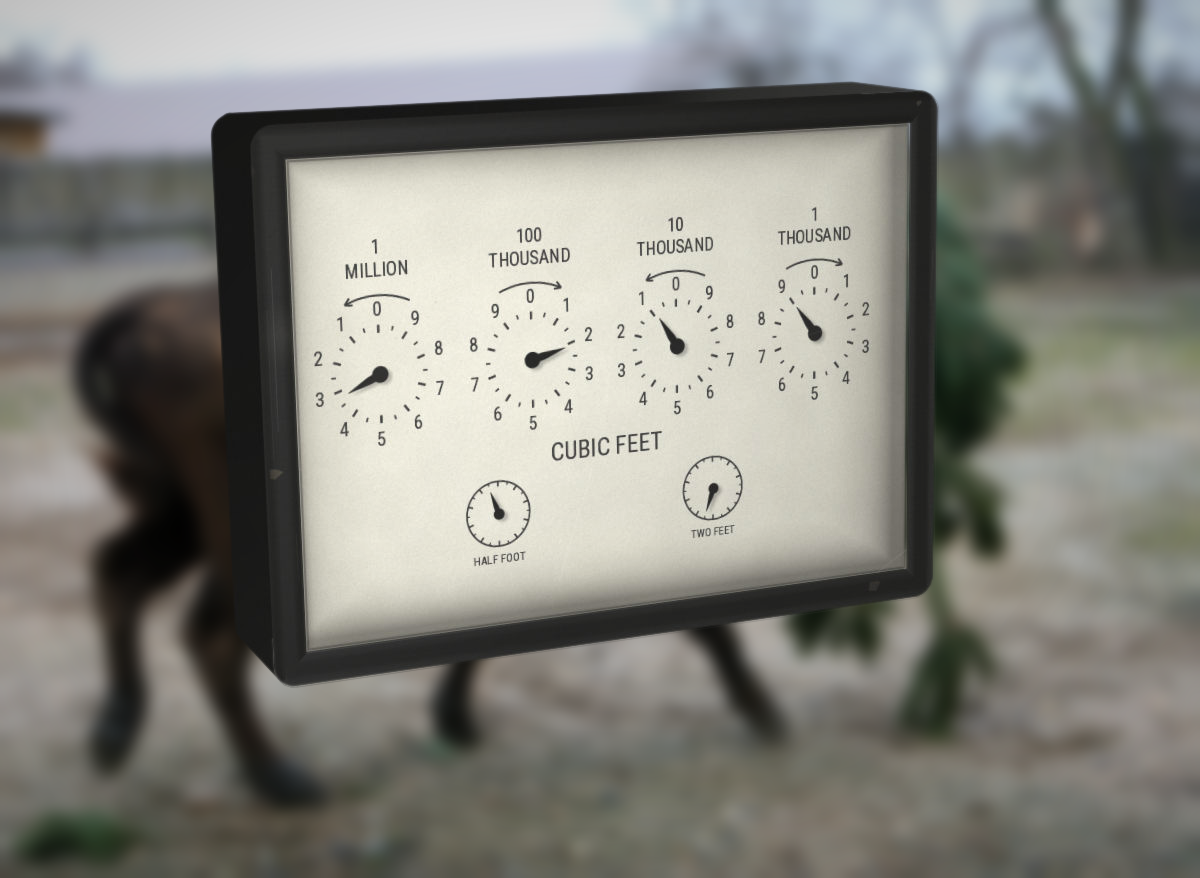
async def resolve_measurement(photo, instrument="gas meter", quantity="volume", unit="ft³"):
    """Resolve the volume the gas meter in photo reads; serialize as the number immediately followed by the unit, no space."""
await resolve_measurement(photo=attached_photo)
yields 320900ft³
